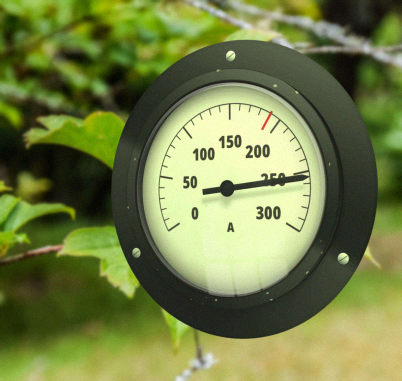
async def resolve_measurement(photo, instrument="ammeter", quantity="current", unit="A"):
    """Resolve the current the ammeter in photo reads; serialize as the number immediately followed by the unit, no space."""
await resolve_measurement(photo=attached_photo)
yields 255A
